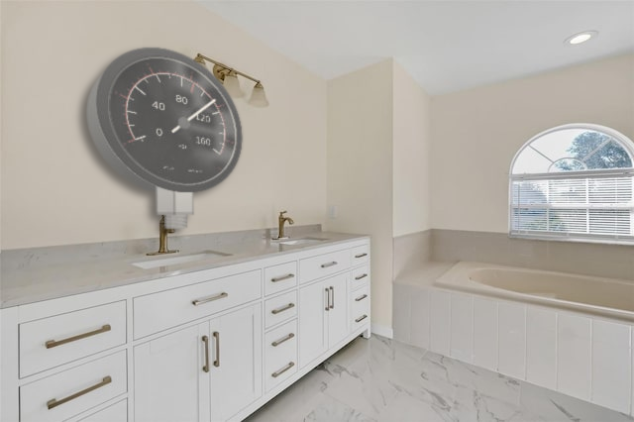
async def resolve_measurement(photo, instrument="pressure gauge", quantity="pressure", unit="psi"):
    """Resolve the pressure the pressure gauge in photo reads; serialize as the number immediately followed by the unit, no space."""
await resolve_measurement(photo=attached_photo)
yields 110psi
